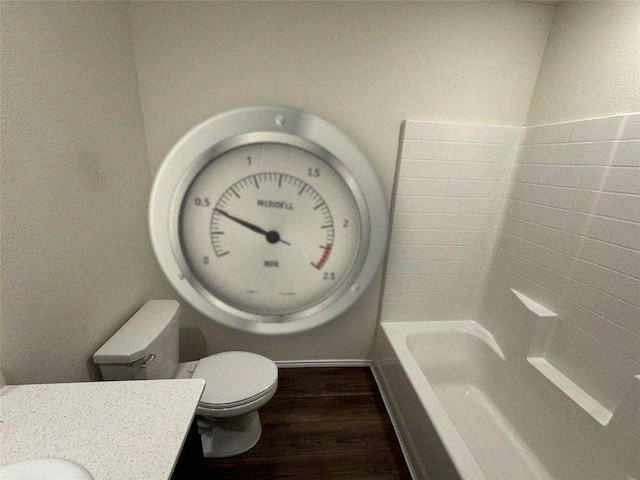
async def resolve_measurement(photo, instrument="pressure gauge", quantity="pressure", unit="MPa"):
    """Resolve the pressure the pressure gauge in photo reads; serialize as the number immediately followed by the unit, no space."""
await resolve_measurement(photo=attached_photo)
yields 0.5MPa
